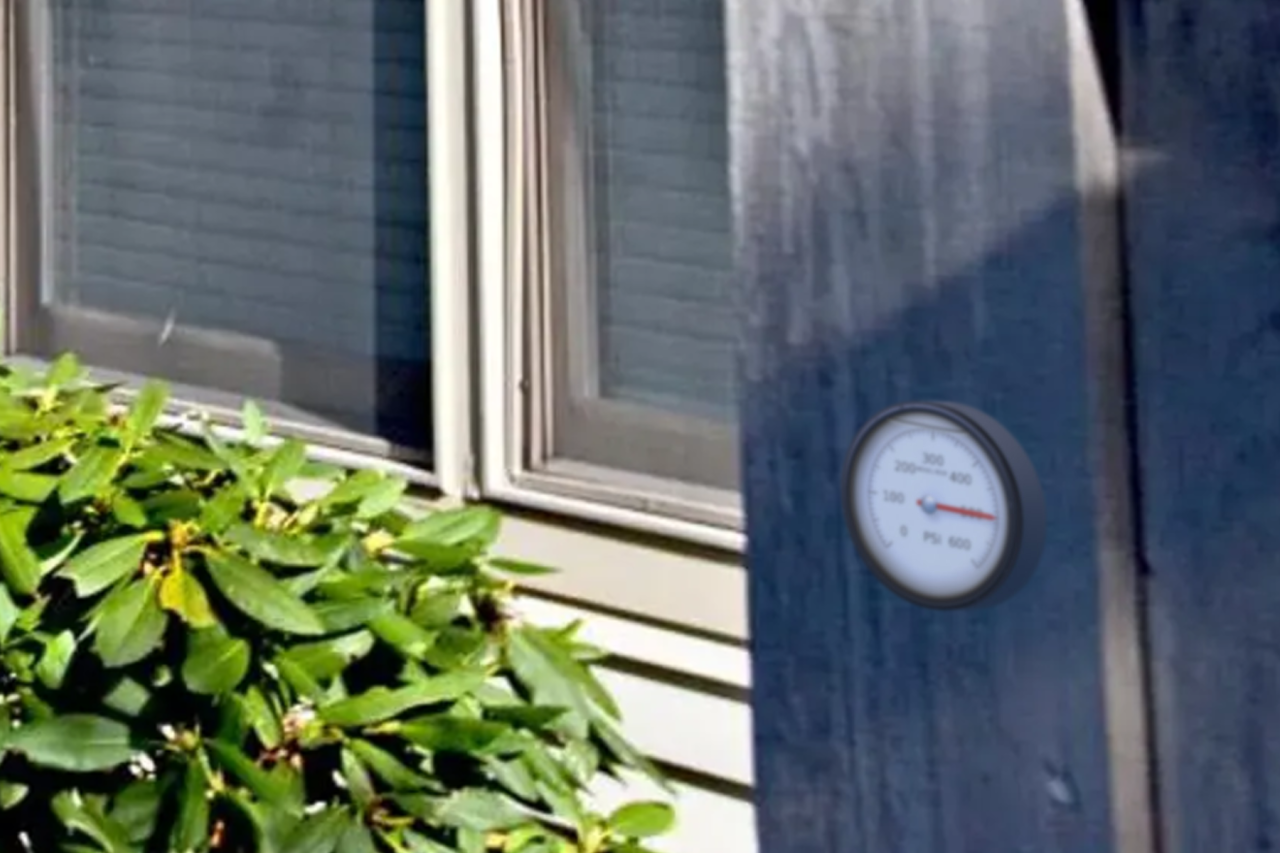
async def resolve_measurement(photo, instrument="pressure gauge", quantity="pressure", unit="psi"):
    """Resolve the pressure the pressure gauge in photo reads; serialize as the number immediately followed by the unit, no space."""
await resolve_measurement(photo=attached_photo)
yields 500psi
